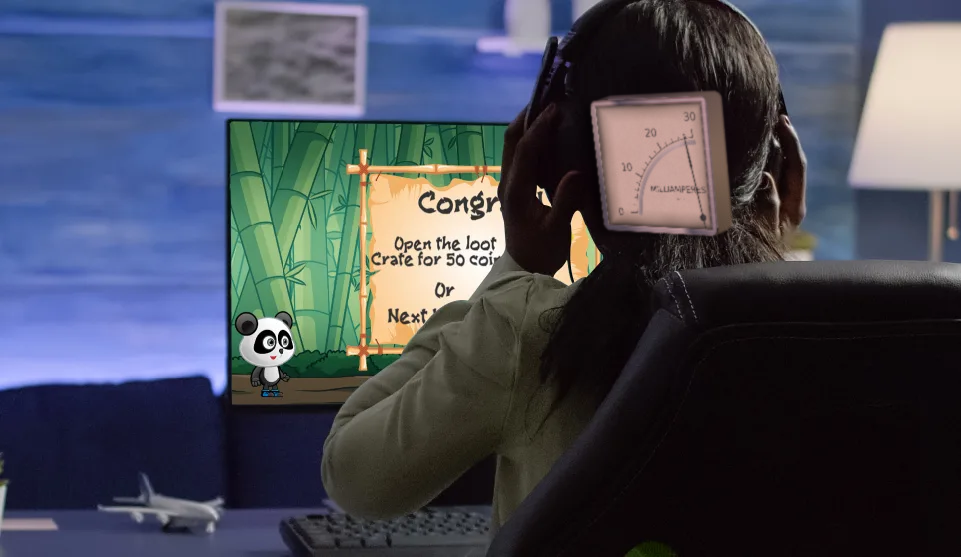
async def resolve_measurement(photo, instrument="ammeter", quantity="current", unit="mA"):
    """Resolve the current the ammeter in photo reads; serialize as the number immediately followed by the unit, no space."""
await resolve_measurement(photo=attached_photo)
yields 28mA
